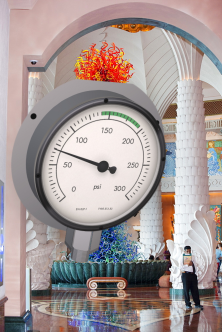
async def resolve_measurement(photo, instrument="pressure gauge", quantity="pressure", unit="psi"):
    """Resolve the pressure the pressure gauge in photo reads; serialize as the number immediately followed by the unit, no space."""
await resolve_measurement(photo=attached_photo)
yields 70psi
